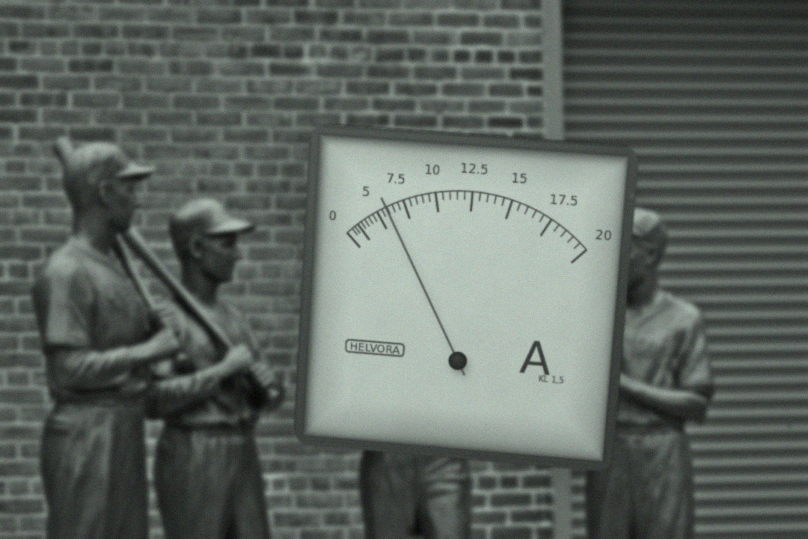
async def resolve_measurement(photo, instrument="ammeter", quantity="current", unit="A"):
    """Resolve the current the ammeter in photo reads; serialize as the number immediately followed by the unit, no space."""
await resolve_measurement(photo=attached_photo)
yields 6A
